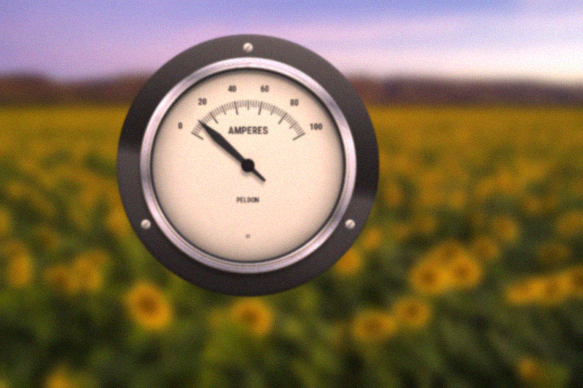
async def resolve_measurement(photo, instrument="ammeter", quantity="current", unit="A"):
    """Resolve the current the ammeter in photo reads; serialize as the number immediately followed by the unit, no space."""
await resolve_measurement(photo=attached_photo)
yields 10A
